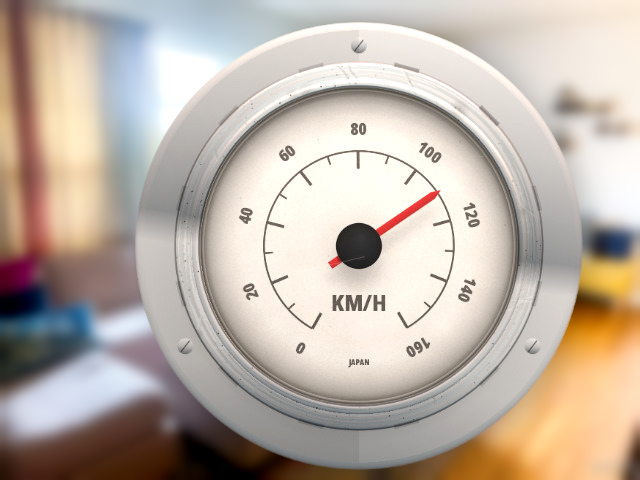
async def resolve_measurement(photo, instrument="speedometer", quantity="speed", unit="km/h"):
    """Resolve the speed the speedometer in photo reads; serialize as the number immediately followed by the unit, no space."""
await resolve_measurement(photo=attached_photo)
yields 110km/h
